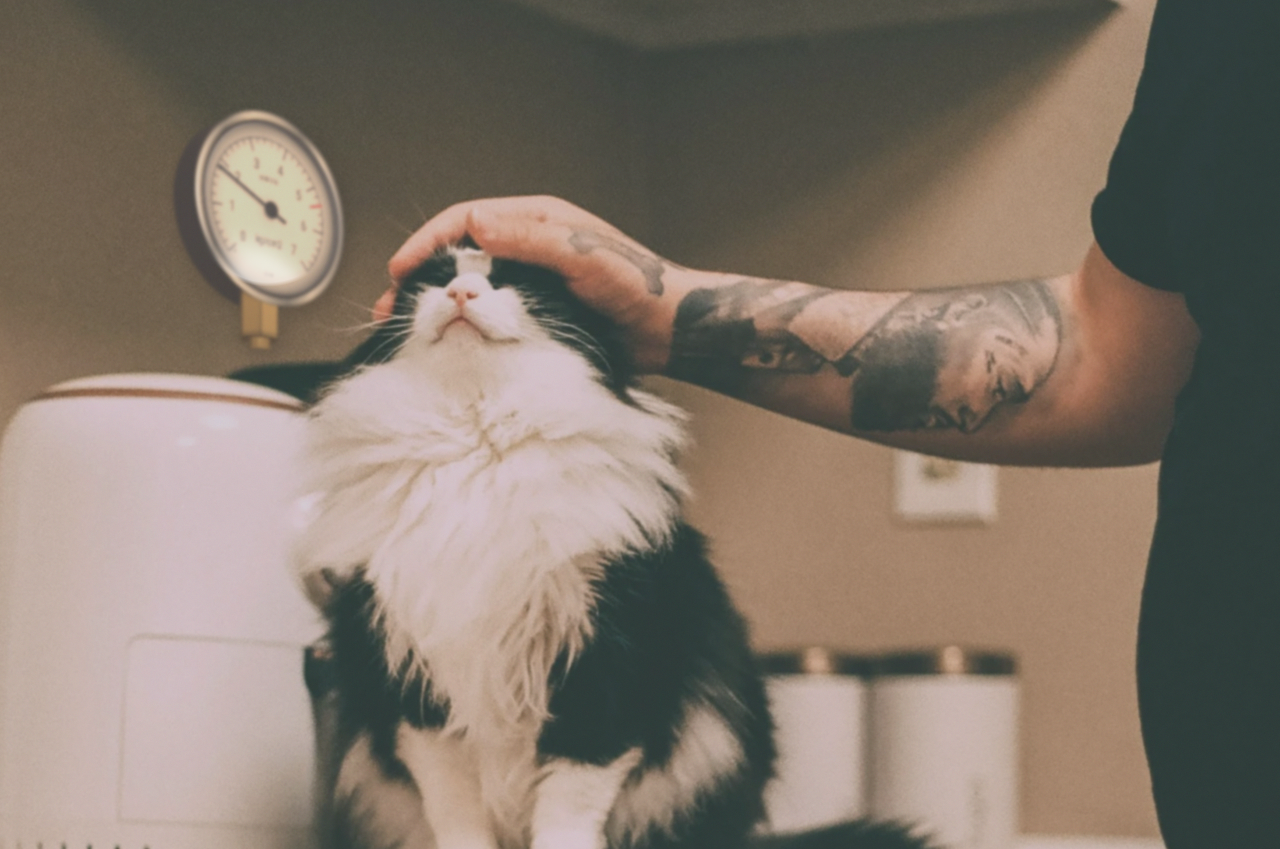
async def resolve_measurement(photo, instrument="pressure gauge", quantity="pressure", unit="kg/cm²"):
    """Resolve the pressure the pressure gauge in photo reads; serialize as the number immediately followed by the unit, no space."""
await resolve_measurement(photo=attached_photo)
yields 1.8kg/cm²
